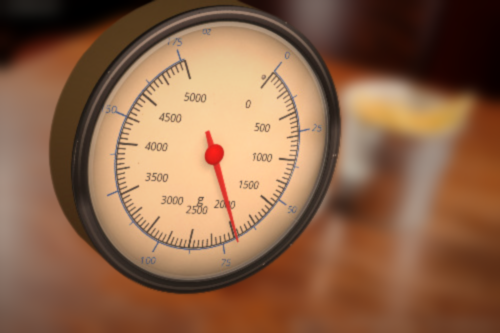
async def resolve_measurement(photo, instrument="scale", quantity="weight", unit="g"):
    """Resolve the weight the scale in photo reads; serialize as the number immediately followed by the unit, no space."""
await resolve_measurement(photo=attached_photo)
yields 2000g
